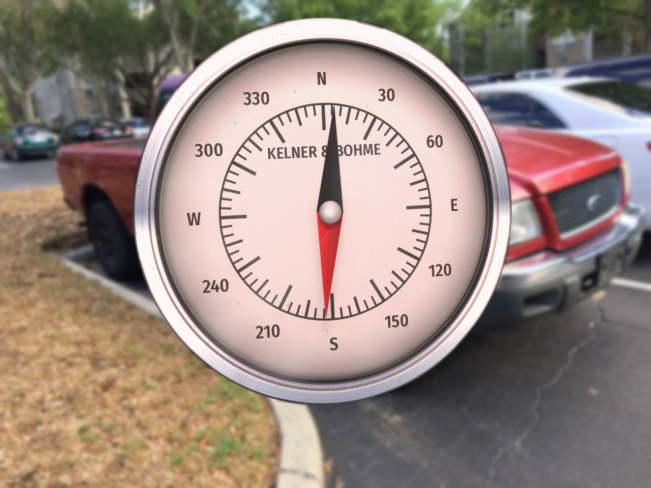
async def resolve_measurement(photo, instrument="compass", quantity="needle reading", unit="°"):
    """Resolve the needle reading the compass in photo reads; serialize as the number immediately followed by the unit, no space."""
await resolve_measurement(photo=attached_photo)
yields 185°
